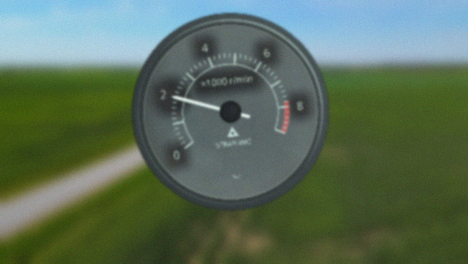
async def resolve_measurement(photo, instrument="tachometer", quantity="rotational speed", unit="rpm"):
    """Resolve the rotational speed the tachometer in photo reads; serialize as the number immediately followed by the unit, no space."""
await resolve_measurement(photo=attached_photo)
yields 2000rpm
